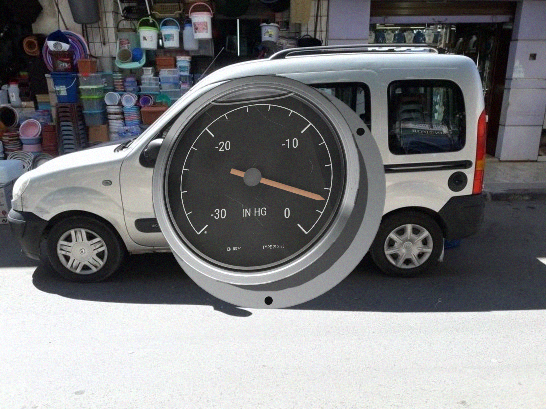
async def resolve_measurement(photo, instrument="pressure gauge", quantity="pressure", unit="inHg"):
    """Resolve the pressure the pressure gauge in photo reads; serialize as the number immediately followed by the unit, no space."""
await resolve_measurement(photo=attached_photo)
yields -3inHg
